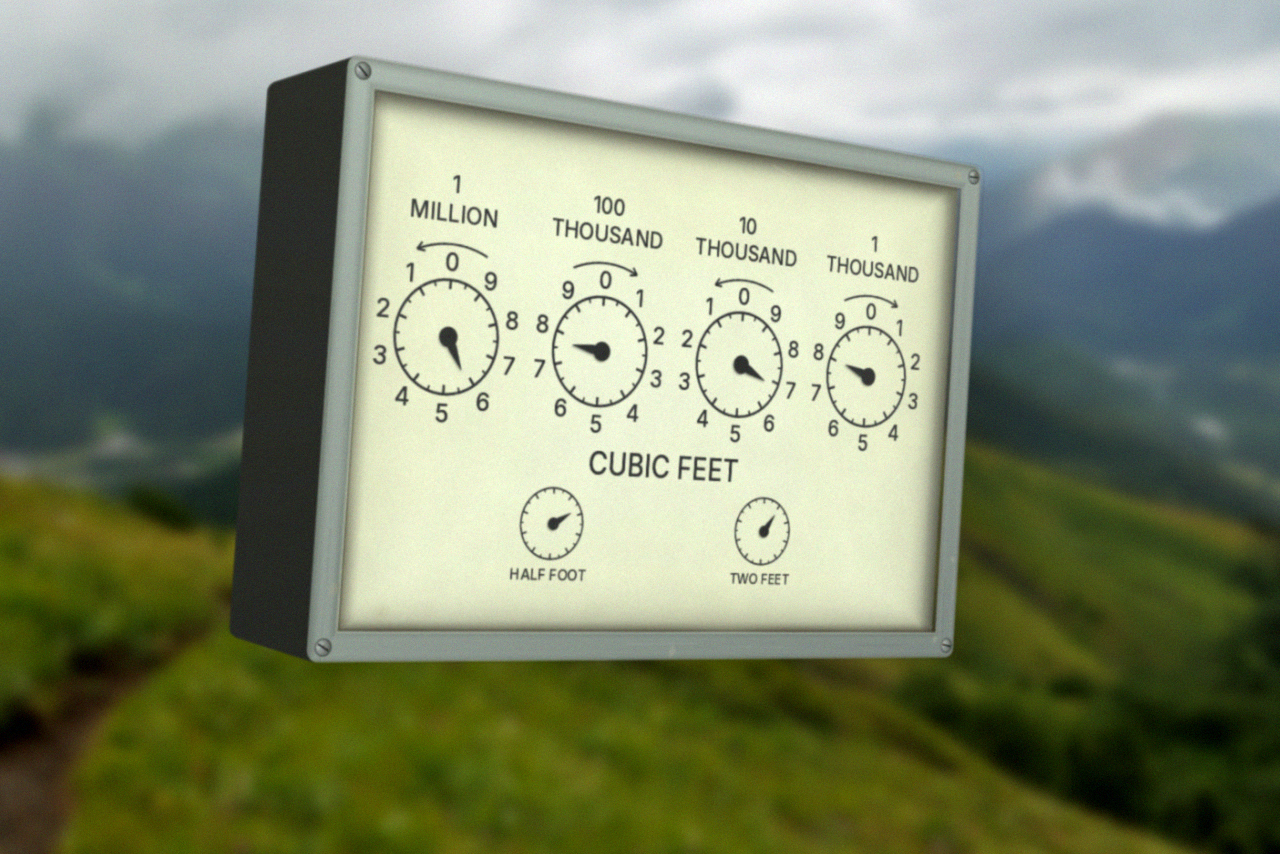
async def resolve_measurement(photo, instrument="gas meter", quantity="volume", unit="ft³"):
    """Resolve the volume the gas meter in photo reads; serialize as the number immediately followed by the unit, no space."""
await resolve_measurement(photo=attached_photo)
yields 576800ft³
